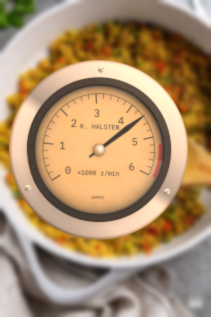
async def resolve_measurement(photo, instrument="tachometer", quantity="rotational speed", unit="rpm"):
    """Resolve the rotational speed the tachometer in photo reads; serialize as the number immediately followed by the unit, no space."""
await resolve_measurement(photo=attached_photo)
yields 4400rpm
